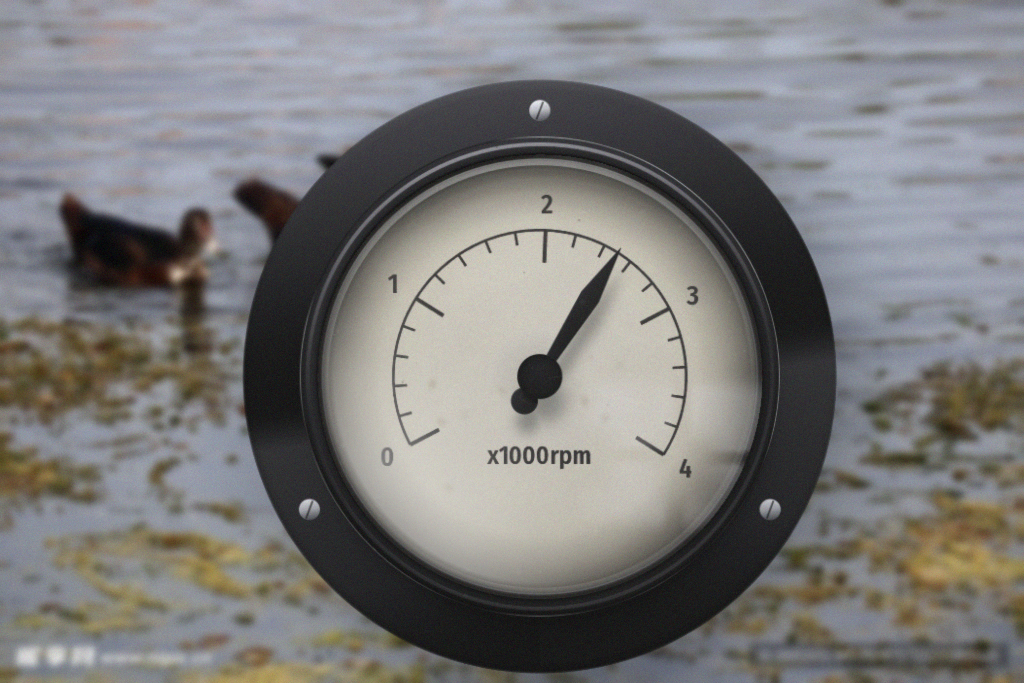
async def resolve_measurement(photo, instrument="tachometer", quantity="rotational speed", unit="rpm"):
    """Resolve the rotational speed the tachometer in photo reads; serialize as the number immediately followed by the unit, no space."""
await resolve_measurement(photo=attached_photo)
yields 2500rpm
